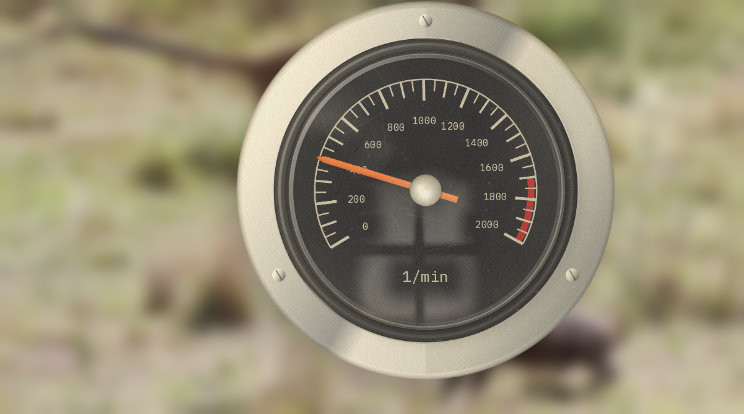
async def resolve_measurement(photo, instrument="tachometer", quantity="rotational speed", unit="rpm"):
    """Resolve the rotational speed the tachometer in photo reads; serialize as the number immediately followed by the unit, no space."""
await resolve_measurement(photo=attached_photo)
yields 400rpm
